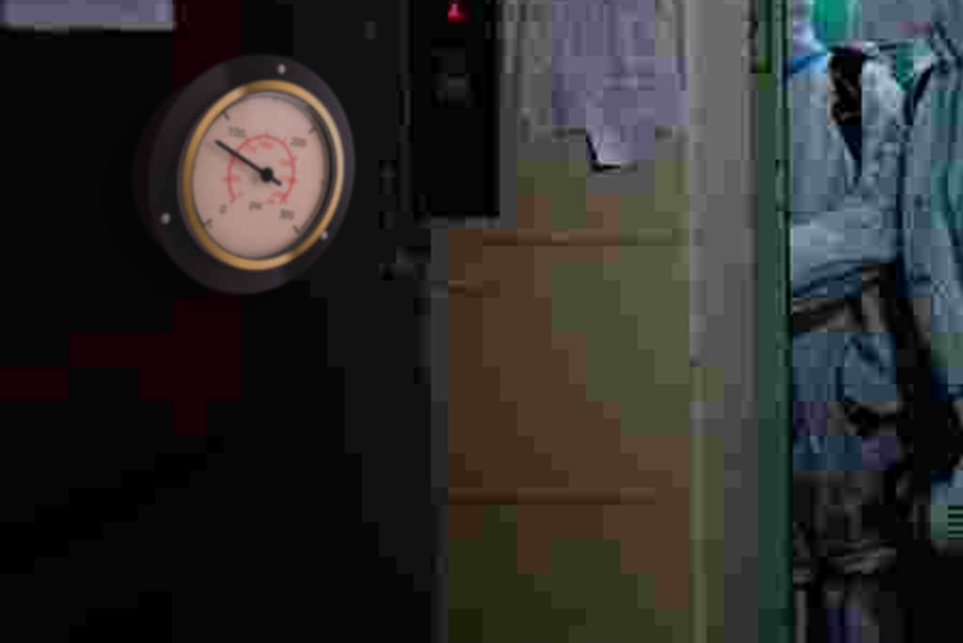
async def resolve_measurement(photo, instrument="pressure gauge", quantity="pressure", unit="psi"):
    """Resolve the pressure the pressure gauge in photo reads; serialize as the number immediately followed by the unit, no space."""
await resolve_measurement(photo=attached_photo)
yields 75psi
